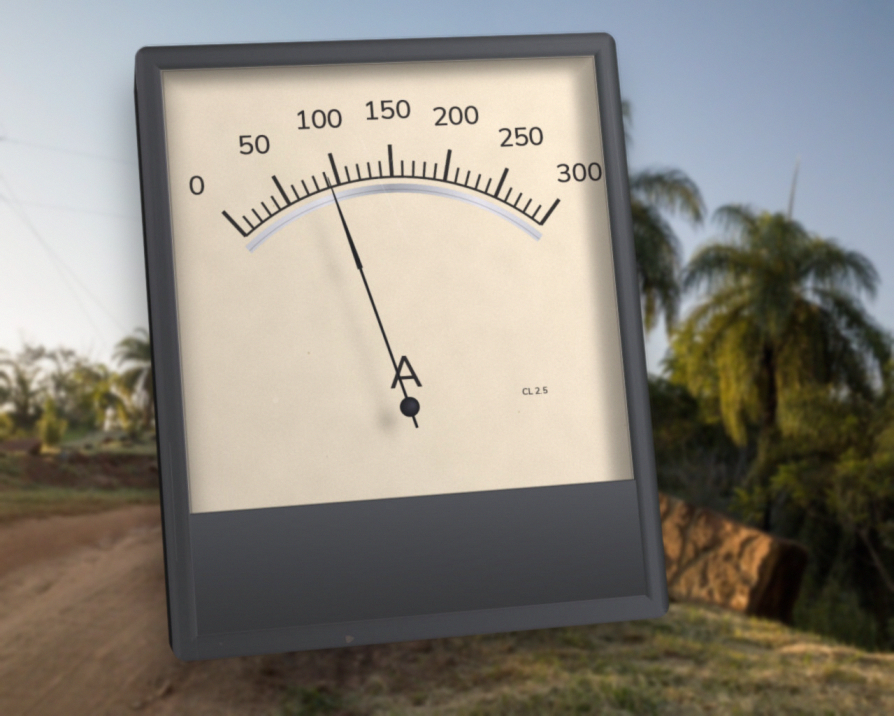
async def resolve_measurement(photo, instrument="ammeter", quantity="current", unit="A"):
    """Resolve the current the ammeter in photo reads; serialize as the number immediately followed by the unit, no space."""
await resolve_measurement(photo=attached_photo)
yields 90A
